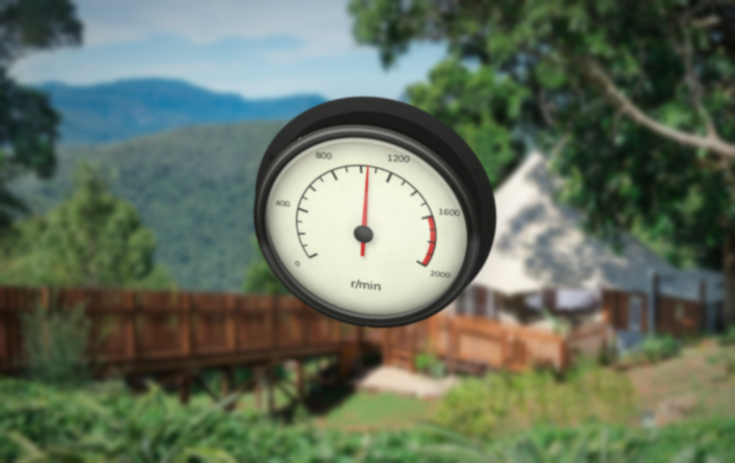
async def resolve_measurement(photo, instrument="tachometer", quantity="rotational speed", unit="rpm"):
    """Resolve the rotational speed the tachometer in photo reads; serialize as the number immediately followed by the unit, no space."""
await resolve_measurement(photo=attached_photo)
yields 1050rpm
